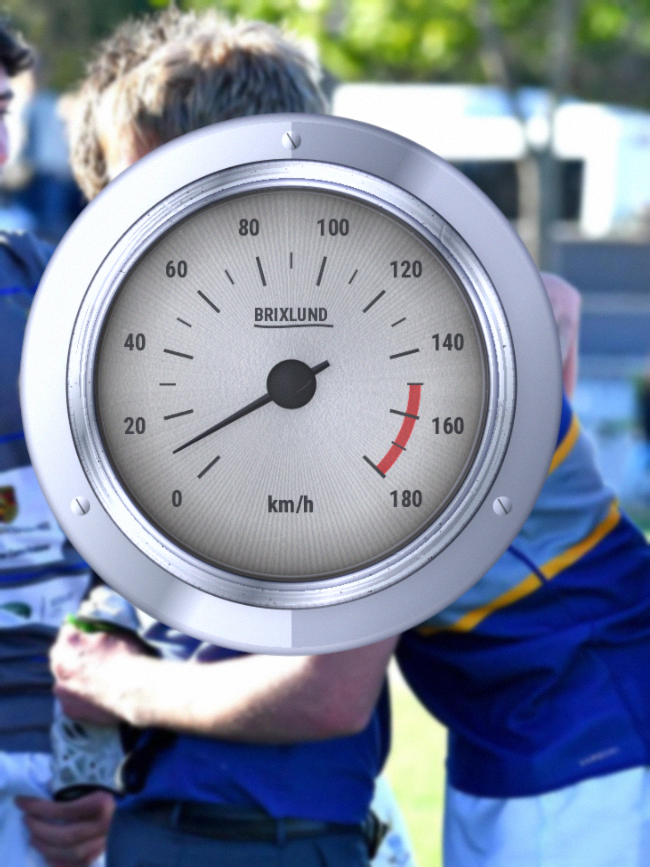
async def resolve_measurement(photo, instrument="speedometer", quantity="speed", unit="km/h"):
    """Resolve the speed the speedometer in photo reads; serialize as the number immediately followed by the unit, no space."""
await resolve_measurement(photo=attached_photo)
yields 10km/h
